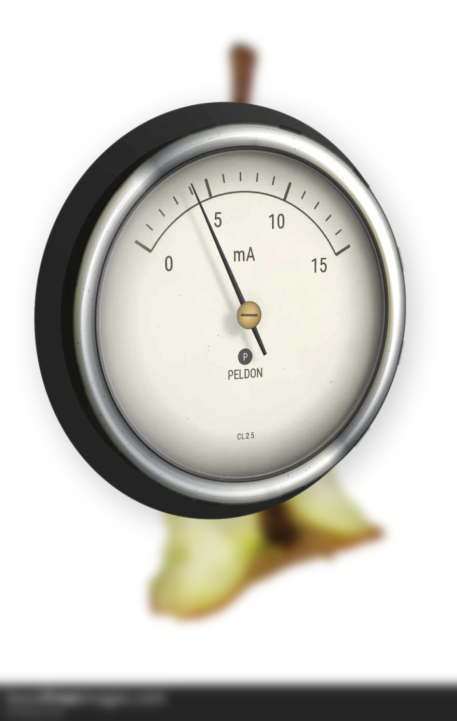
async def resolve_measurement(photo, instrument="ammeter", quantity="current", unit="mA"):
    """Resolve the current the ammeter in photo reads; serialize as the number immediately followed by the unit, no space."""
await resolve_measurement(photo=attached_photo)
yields 4mA
